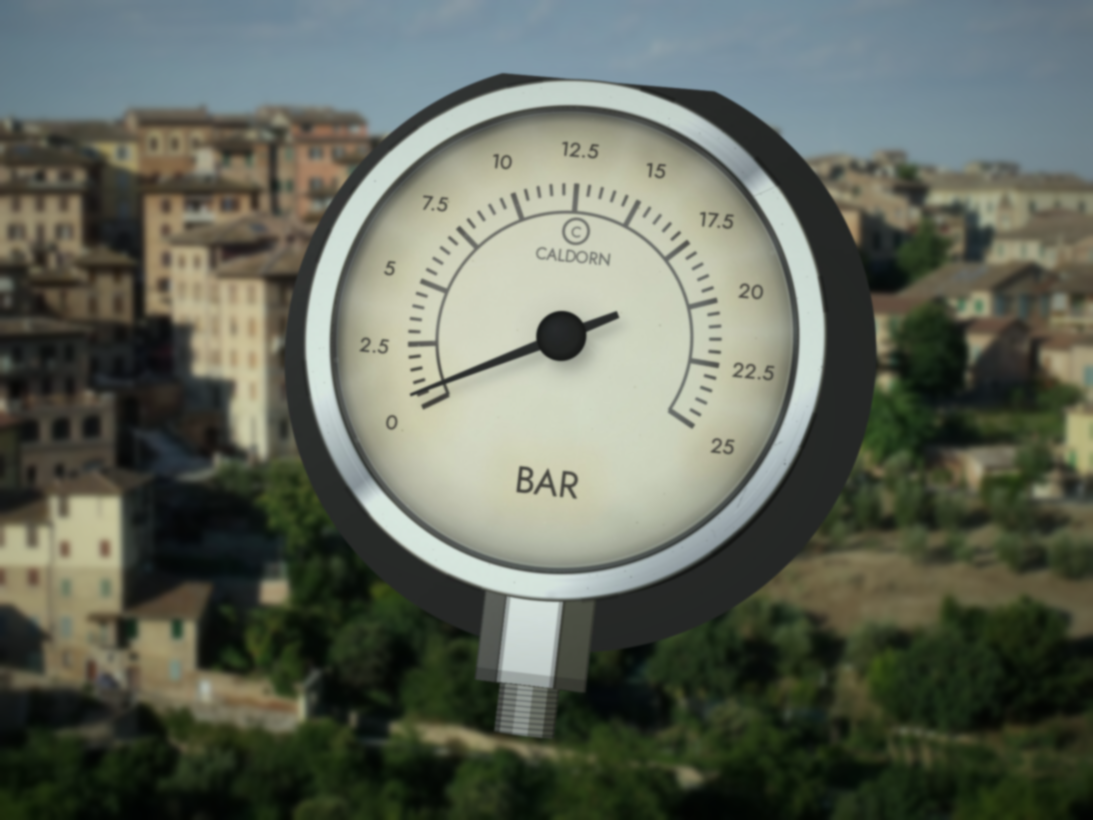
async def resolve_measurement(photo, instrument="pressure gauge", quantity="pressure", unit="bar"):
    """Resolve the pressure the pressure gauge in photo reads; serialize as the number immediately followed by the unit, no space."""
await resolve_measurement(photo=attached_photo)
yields 0.5bar
